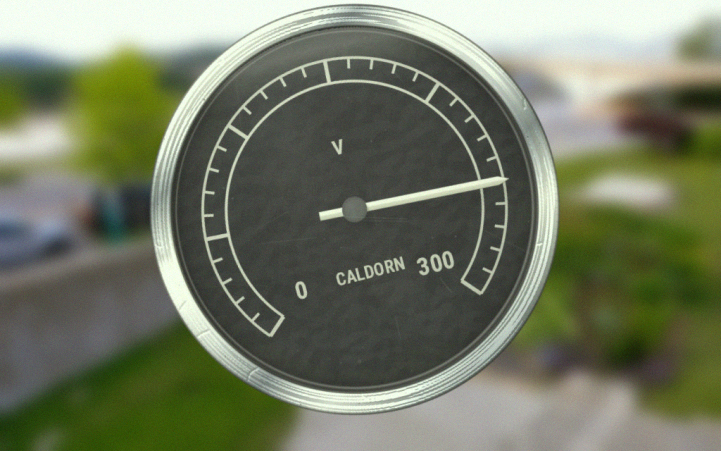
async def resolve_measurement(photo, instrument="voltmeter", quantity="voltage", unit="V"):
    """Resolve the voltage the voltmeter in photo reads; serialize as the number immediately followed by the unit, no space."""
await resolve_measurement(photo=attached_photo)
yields 250V
